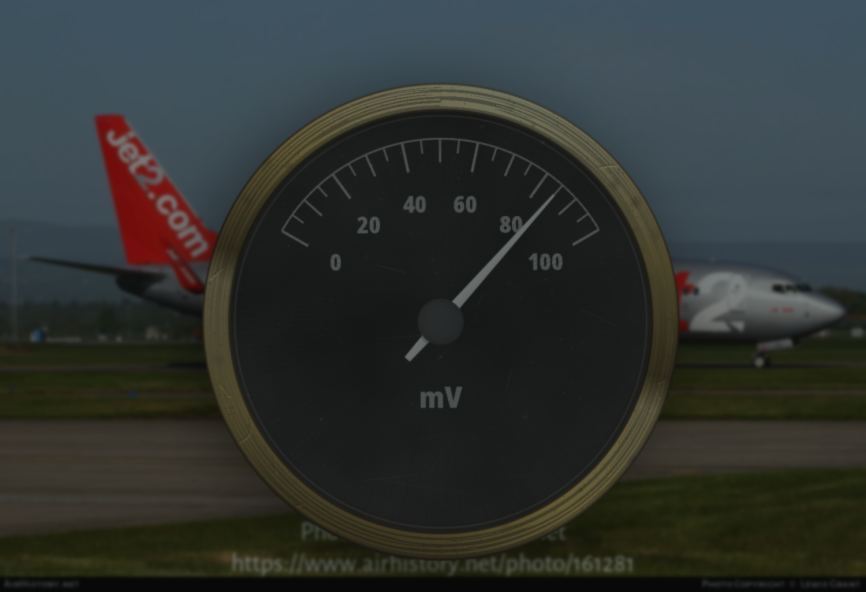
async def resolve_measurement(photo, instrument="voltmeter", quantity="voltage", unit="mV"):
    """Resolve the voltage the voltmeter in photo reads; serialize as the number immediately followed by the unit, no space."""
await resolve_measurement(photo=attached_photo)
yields 85mV
